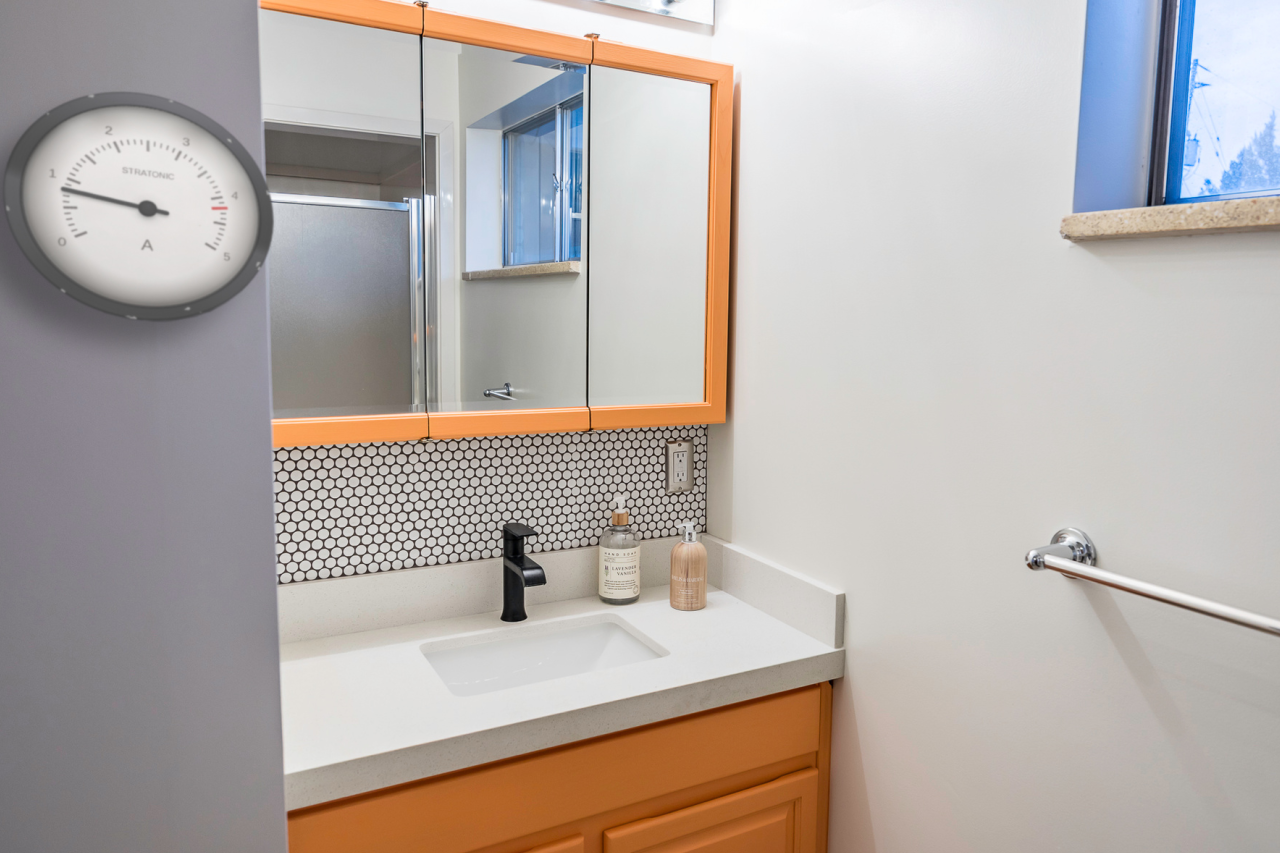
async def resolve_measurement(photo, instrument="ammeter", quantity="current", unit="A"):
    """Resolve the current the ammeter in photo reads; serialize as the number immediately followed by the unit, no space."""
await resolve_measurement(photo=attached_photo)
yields 0.8A
